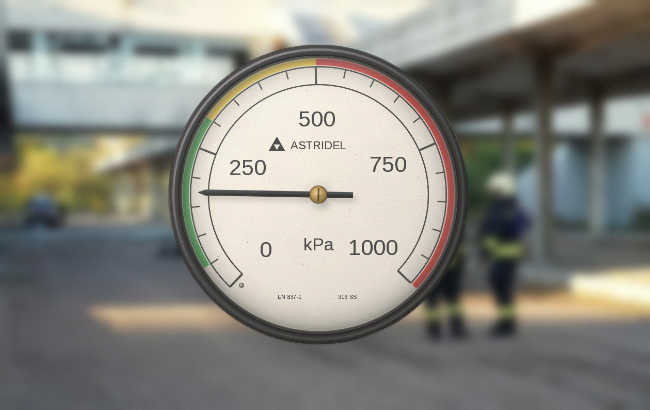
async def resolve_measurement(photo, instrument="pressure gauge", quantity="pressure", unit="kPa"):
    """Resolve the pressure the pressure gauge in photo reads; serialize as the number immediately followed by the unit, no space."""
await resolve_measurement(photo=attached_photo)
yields 175kPa
